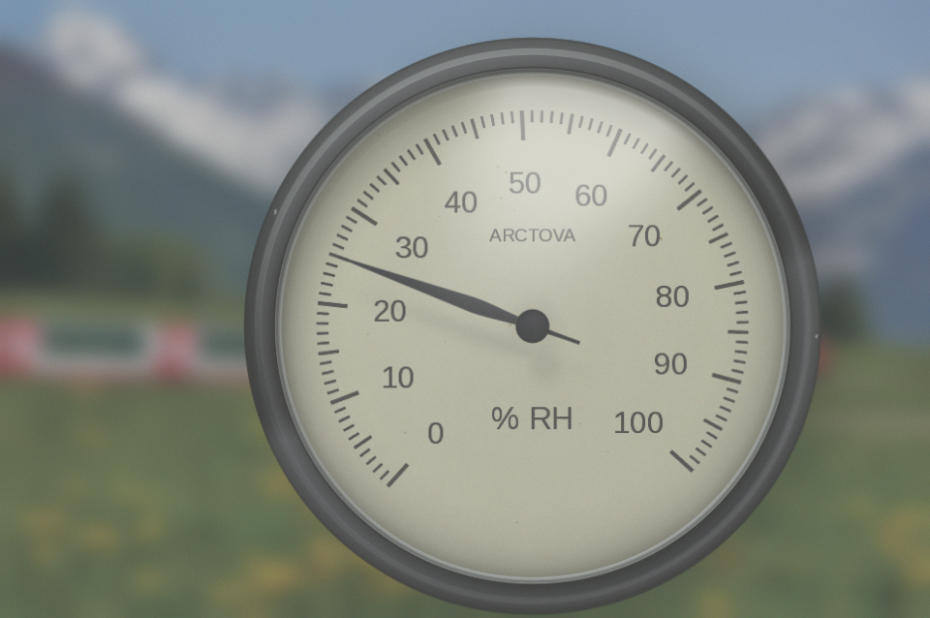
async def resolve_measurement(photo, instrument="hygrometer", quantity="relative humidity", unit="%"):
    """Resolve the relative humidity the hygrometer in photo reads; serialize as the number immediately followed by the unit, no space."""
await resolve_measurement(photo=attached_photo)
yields 25%
